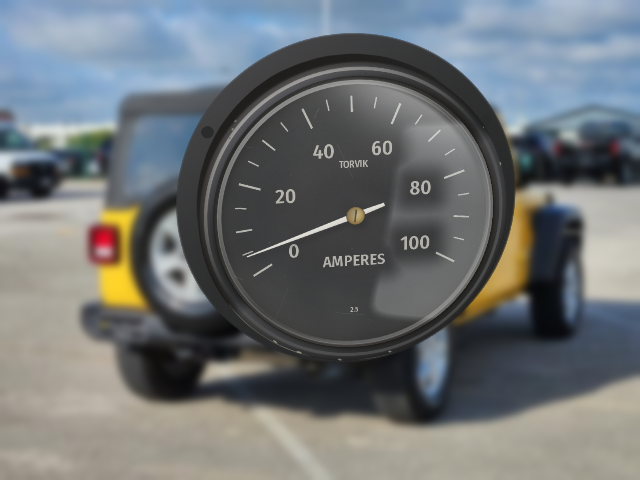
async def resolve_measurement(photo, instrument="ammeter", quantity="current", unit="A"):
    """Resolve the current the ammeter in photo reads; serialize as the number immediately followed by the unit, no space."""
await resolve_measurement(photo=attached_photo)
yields 5A
